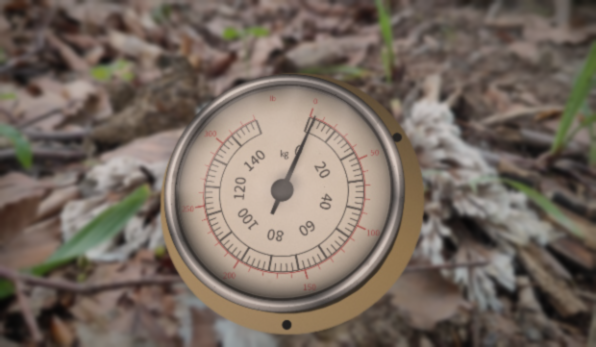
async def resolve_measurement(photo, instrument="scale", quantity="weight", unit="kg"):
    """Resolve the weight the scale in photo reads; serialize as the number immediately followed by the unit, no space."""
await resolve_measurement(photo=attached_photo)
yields 2kg
